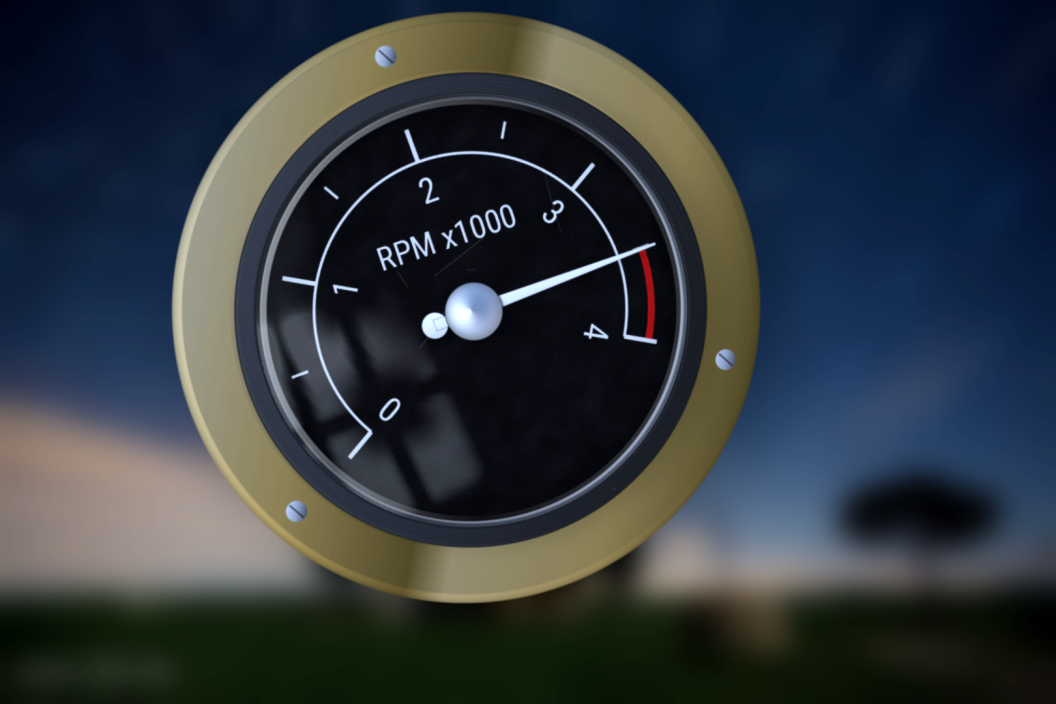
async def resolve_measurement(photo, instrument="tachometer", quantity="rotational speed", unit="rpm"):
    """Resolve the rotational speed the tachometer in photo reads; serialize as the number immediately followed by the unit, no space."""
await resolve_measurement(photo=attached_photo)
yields 3500rpm
